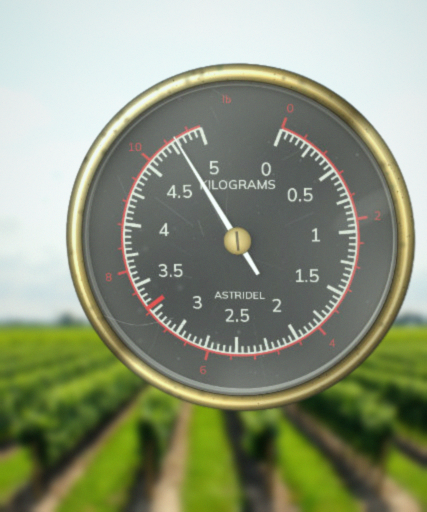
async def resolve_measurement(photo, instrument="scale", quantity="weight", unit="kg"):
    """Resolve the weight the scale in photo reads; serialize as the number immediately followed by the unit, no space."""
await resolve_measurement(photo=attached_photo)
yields 4.8kg
